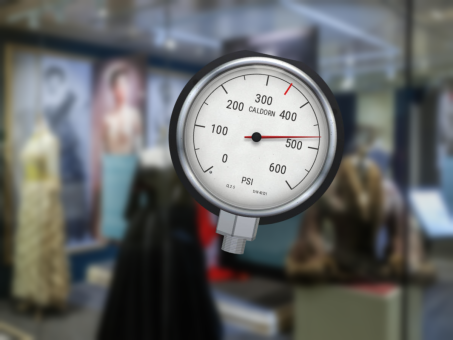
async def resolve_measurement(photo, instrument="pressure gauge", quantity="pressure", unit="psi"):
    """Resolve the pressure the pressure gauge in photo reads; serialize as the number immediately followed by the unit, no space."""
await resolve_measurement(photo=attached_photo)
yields 475psi
